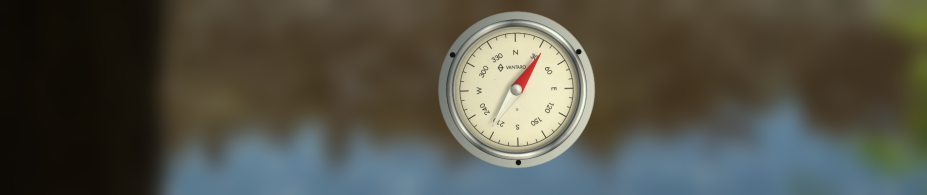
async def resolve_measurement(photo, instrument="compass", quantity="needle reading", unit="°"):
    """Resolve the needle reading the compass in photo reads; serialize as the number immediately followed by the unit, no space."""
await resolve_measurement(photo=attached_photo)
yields 35°
